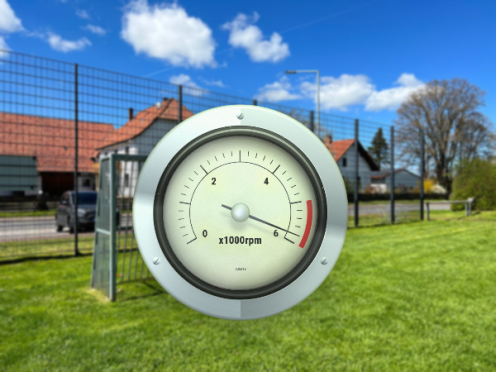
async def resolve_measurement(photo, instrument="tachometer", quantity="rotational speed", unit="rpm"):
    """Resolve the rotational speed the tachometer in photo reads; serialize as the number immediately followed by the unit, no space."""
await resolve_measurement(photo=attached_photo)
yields 5800rpm
